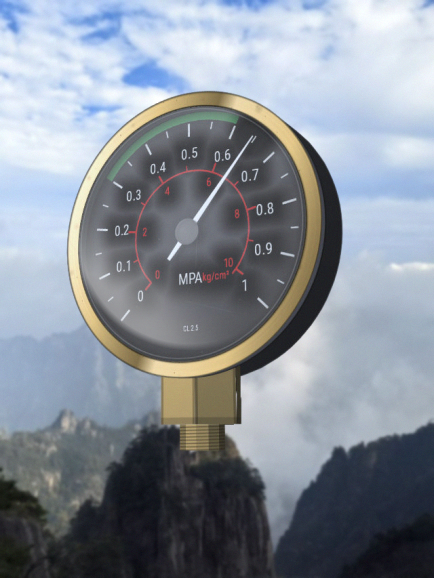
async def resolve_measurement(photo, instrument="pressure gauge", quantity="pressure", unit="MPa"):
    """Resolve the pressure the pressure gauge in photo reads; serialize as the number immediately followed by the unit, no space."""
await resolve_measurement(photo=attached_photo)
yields 0.65MPa
